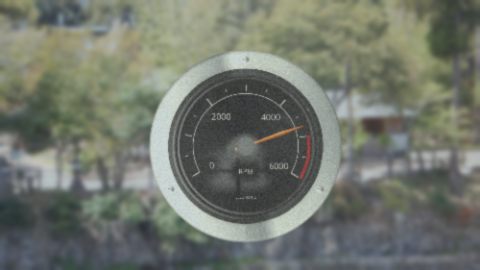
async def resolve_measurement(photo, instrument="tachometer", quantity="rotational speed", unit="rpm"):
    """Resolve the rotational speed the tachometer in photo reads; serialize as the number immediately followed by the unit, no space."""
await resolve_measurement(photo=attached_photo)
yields 4750rpm
